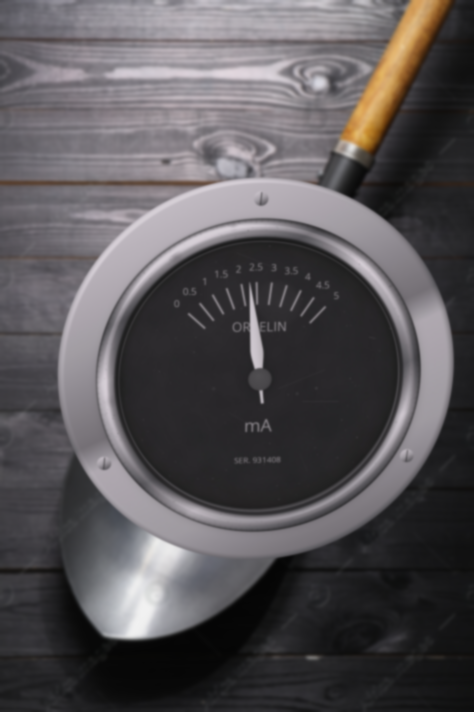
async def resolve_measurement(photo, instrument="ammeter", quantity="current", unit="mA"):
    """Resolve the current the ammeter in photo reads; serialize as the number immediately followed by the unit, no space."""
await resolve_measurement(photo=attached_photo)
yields 2.25mA
